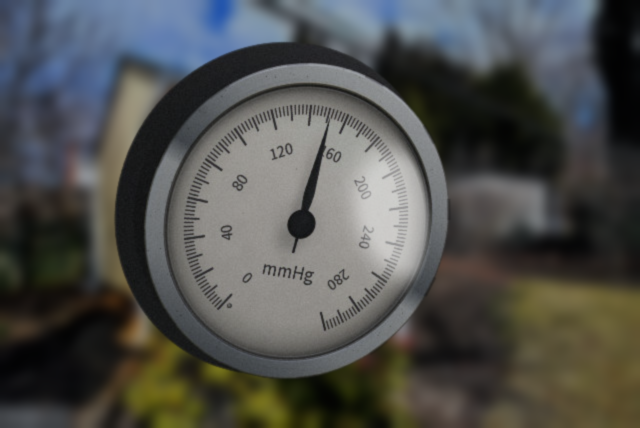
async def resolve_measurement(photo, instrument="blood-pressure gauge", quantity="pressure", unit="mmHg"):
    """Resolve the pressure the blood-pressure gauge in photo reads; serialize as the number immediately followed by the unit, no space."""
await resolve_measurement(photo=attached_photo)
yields 150mmHg
